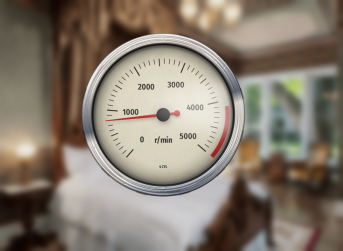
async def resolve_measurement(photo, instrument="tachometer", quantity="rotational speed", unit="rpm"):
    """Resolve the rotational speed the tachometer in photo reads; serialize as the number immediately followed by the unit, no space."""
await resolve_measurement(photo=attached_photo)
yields 800rpm
